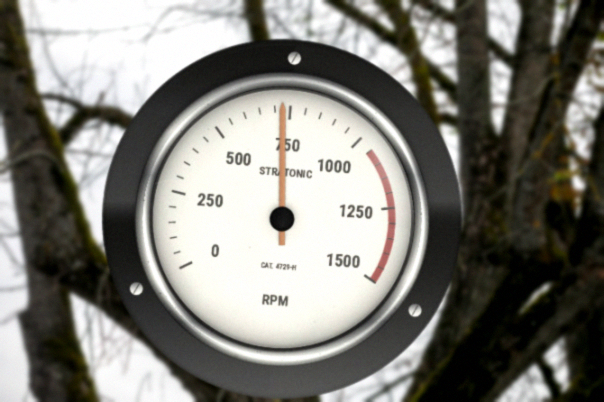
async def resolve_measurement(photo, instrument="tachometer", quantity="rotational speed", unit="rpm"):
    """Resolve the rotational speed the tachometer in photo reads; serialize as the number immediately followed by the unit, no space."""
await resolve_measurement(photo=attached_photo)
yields 725rpm
